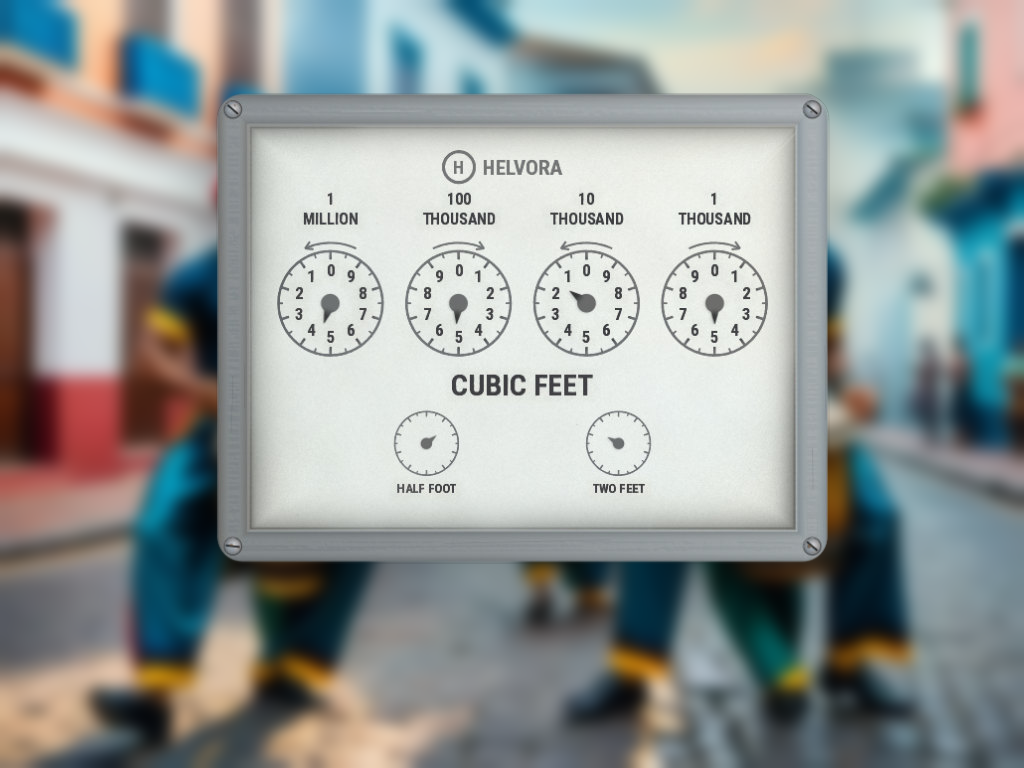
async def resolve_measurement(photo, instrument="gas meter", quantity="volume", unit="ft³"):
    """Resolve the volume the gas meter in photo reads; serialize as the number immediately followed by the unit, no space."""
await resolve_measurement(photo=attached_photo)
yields 451500ft³
